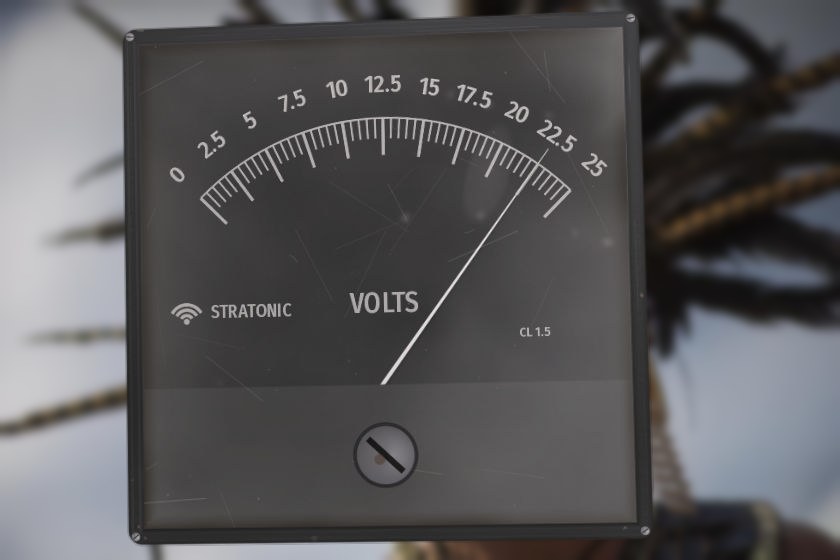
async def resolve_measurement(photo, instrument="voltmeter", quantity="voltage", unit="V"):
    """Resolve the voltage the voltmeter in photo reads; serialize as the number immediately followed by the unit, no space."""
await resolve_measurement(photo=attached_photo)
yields 22.5V
